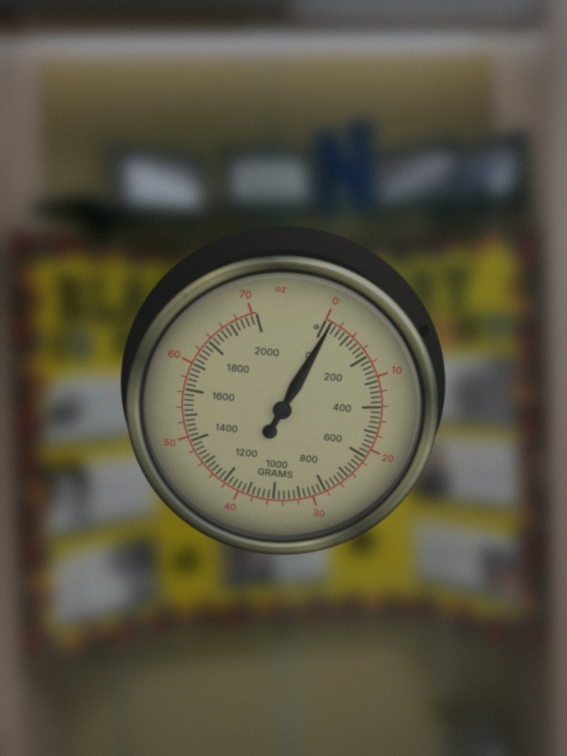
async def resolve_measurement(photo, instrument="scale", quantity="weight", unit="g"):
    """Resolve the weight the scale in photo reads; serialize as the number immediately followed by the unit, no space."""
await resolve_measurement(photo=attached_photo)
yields 20g
